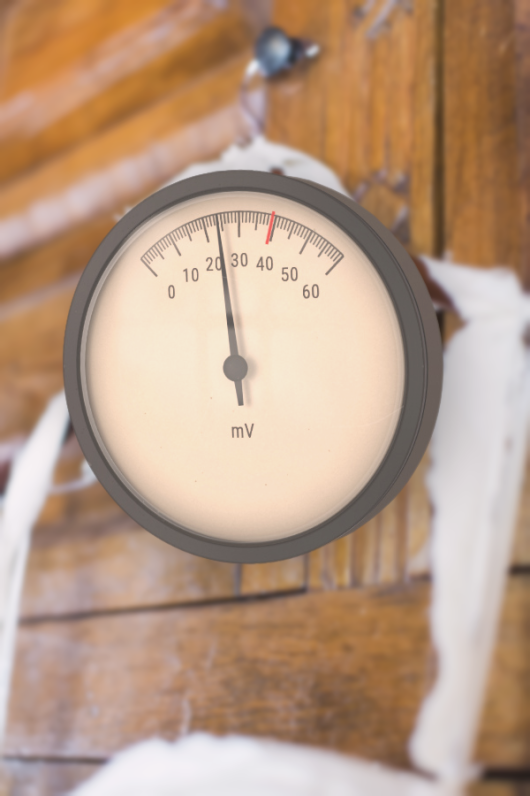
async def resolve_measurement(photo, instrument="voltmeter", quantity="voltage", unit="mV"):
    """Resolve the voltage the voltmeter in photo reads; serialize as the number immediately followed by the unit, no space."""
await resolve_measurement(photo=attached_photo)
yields 25mV
